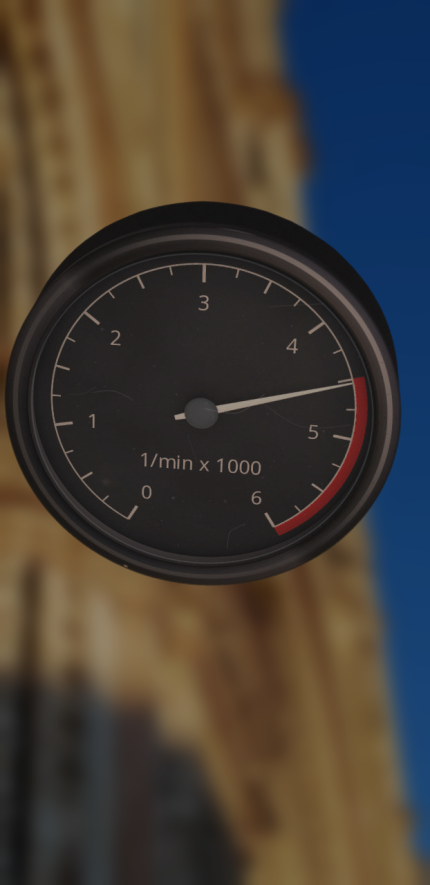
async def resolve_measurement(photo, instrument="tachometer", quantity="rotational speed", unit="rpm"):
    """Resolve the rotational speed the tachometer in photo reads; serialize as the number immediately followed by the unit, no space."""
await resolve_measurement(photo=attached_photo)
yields 4500rpm
